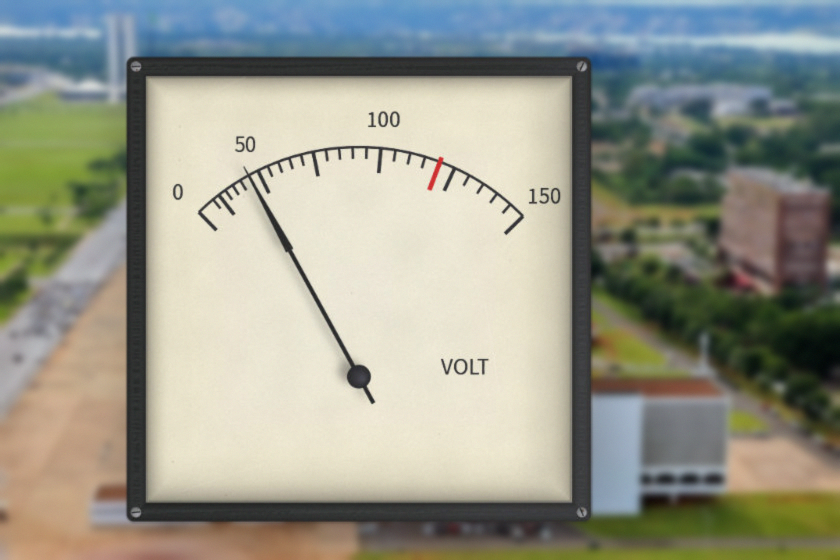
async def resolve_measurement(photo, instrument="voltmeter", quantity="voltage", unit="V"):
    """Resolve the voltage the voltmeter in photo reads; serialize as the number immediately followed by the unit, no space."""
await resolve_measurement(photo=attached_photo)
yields 45V
